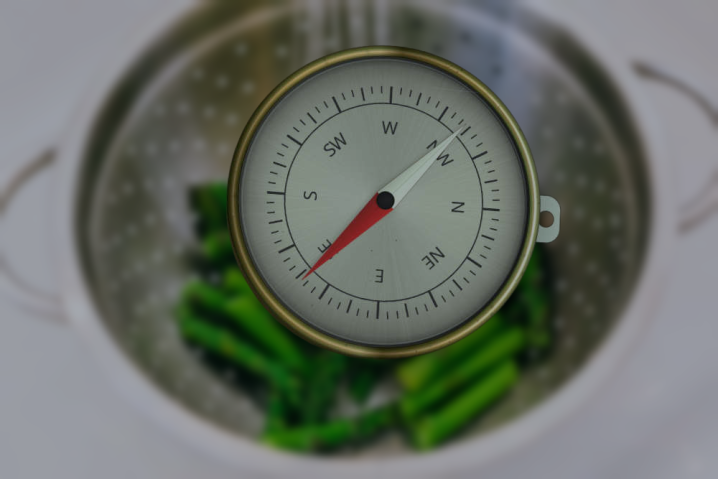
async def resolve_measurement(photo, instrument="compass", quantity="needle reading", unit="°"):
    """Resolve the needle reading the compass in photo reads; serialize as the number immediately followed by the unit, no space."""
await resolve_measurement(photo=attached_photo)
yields 132.5°
